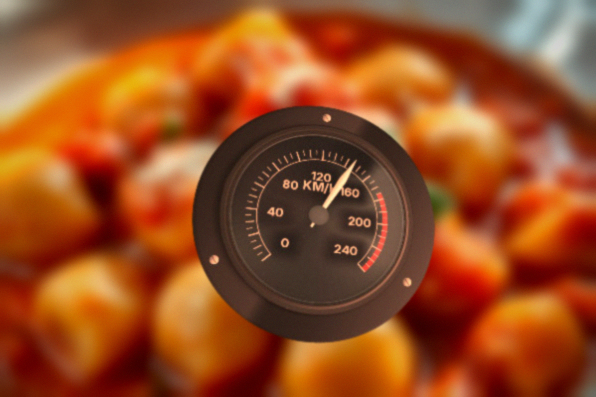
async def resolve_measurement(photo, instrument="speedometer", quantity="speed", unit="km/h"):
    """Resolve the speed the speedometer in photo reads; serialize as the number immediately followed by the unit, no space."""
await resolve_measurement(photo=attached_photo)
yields 145km/h
